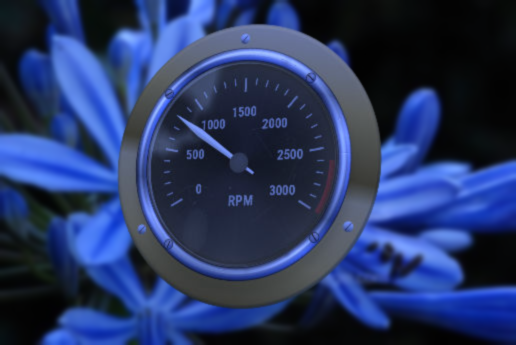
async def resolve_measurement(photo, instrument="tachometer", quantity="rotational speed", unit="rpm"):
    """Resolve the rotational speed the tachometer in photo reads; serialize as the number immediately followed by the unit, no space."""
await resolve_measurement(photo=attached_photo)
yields 800rpm
